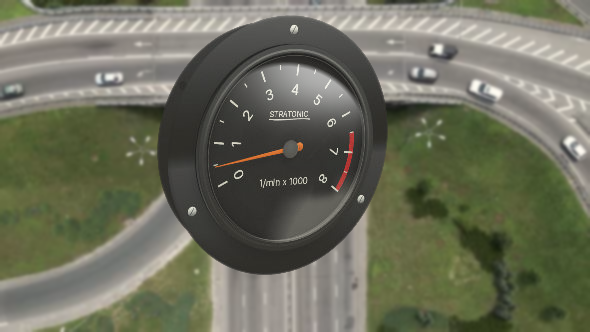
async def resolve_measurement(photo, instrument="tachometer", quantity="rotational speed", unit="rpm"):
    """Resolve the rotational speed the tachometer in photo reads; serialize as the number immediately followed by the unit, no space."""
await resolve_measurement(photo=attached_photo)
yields 500rpm
